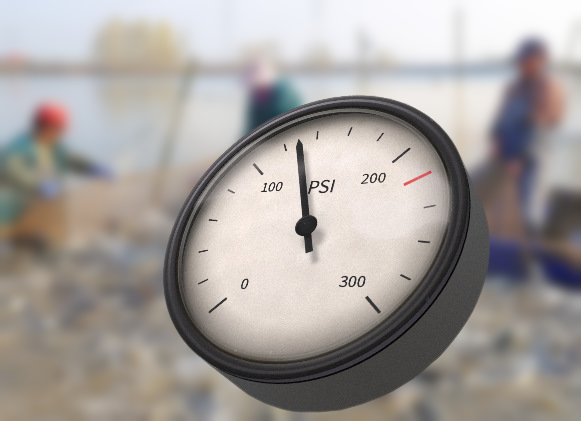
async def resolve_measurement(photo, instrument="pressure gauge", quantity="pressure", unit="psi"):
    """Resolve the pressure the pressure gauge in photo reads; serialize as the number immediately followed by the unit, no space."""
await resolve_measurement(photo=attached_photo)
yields 130psi
